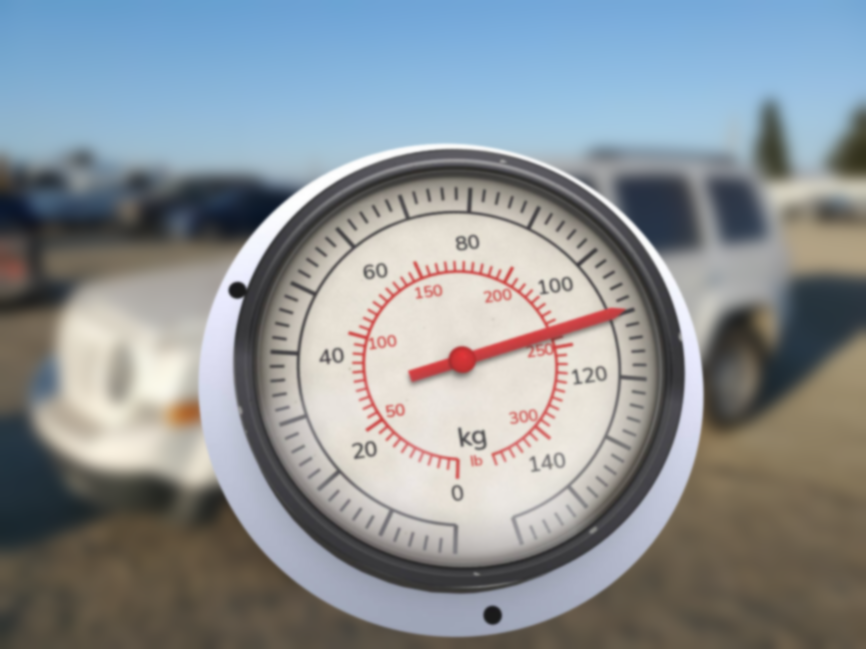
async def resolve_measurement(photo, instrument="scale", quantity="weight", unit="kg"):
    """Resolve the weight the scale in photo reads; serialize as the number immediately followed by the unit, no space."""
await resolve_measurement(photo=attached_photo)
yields 110kg
